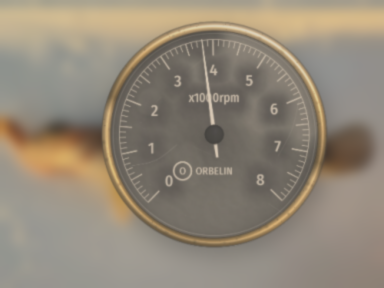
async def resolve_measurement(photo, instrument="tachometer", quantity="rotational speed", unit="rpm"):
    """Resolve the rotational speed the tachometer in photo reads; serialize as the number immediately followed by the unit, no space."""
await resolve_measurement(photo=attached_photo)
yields 3800rpm
